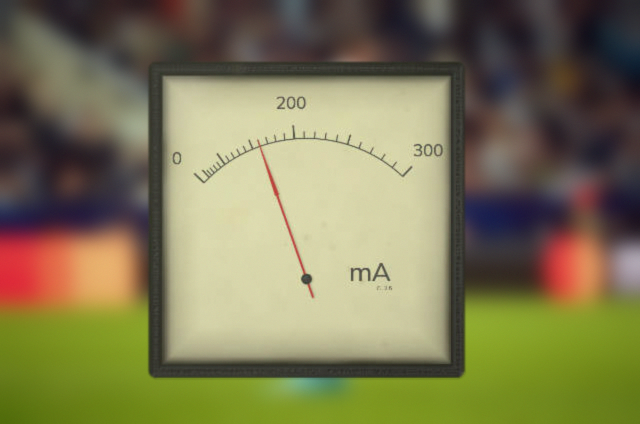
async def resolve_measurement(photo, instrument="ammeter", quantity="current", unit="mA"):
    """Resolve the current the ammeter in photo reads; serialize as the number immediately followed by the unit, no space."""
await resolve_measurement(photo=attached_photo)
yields 160mA
